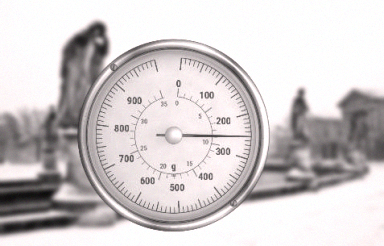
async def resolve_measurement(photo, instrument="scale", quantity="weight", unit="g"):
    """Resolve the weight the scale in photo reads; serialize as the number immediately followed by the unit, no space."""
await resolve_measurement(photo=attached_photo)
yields 250g
